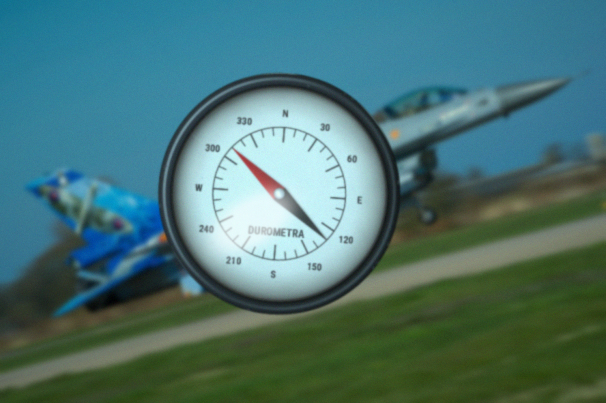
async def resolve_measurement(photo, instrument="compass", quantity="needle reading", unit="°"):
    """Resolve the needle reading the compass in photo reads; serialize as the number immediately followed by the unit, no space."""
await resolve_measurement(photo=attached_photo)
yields 310°
